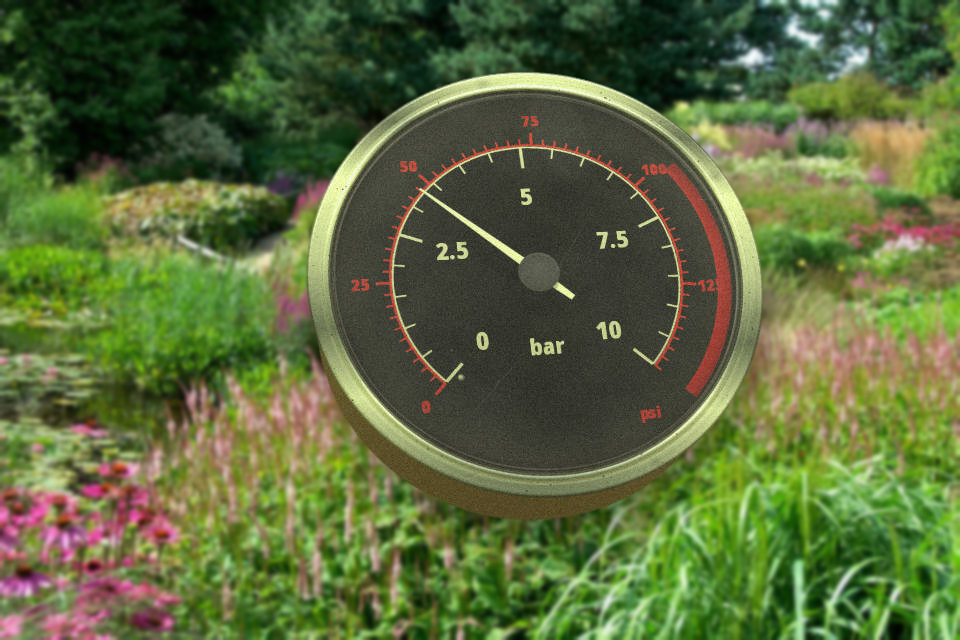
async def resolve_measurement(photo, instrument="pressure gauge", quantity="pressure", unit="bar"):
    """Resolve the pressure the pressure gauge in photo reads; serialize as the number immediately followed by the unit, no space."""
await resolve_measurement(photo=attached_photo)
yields 3.25bar
